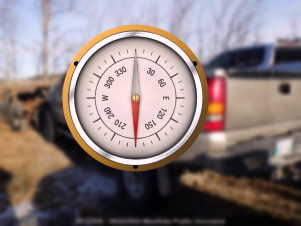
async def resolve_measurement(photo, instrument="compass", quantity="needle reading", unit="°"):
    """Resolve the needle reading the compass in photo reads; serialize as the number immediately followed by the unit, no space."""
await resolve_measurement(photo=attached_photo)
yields 180°
